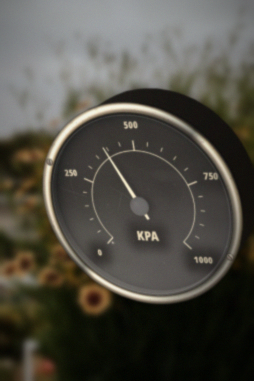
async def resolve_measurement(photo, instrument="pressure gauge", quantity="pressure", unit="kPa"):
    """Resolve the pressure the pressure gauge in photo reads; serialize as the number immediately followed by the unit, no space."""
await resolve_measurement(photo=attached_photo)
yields 400kPa
